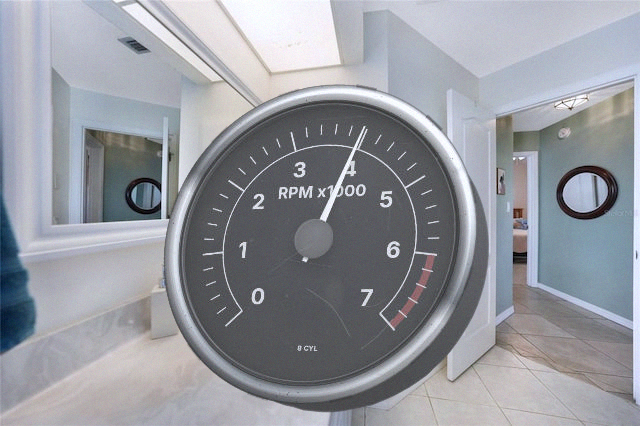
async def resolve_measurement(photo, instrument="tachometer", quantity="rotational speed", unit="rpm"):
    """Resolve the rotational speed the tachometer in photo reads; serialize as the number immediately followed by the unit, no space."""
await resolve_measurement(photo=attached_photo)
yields 4000rpm
